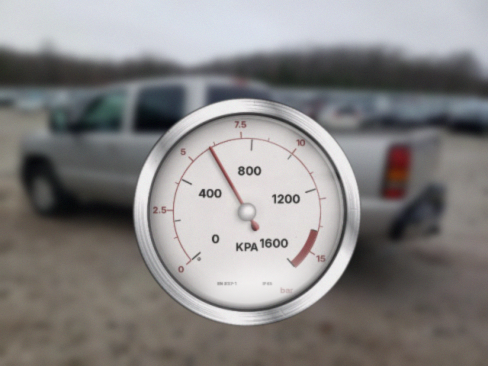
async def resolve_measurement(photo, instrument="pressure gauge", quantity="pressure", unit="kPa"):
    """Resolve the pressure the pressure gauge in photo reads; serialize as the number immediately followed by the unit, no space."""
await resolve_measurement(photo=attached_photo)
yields 600kPa
